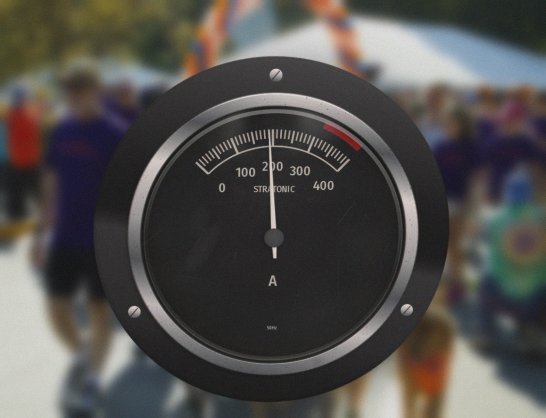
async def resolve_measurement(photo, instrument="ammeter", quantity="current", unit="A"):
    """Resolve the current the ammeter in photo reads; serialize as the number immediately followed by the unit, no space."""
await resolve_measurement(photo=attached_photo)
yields 190A
